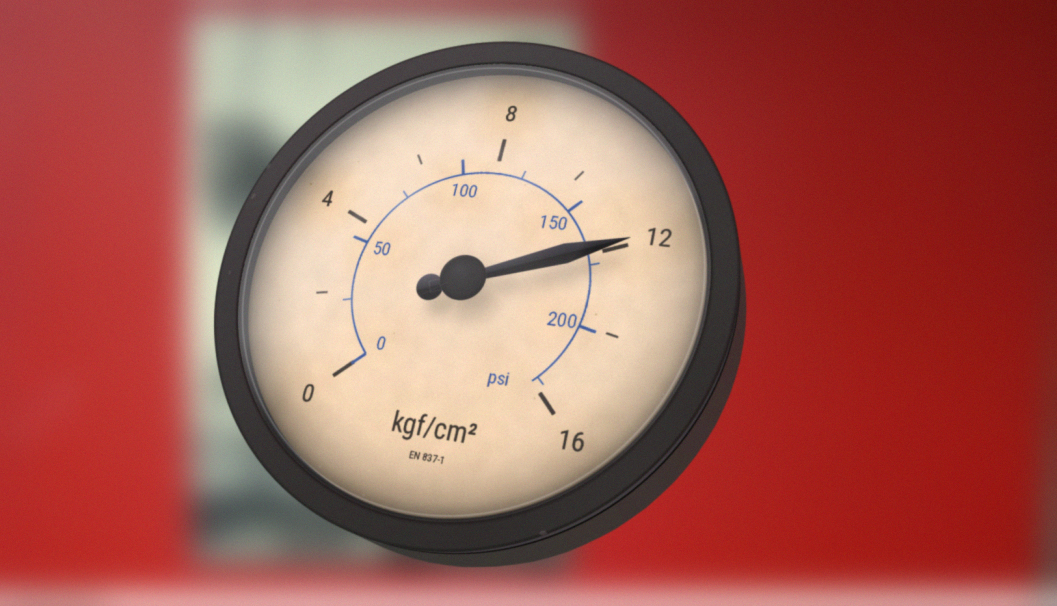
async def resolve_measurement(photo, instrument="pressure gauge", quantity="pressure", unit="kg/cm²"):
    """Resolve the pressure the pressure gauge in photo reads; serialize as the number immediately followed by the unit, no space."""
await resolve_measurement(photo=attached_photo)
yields 12kg/cm²
